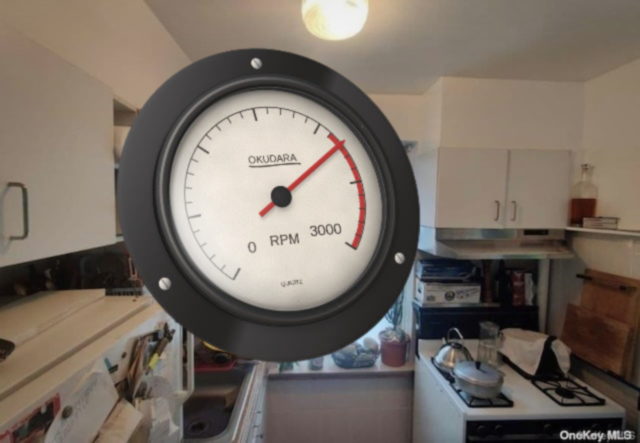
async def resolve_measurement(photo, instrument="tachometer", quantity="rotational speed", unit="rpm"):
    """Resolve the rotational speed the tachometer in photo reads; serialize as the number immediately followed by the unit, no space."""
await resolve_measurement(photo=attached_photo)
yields 2200rpm
